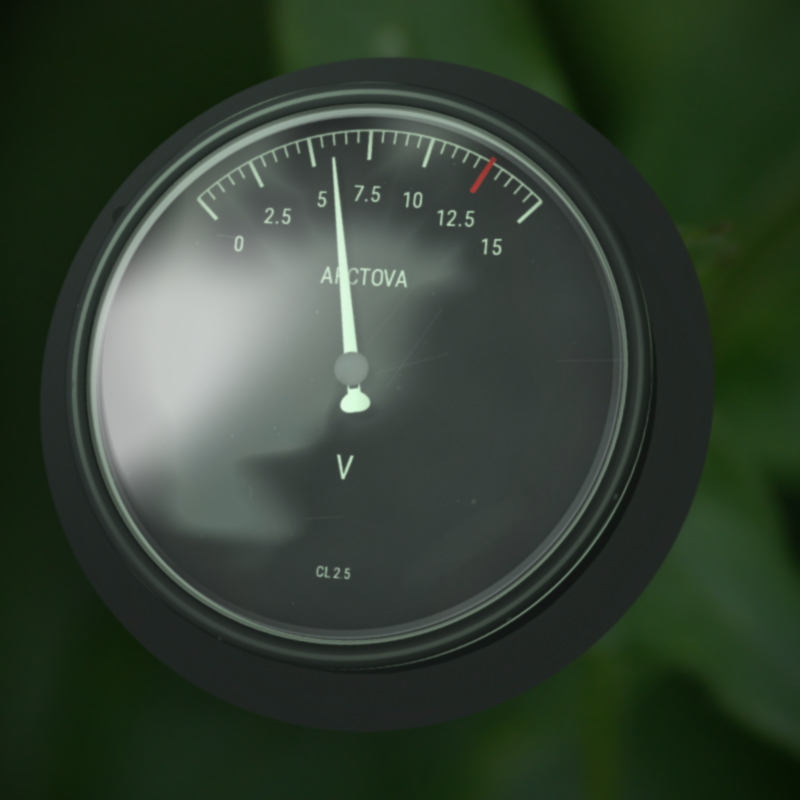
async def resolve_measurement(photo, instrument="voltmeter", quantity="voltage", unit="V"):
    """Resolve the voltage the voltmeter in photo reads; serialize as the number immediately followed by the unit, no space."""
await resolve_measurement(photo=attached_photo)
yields 6V
